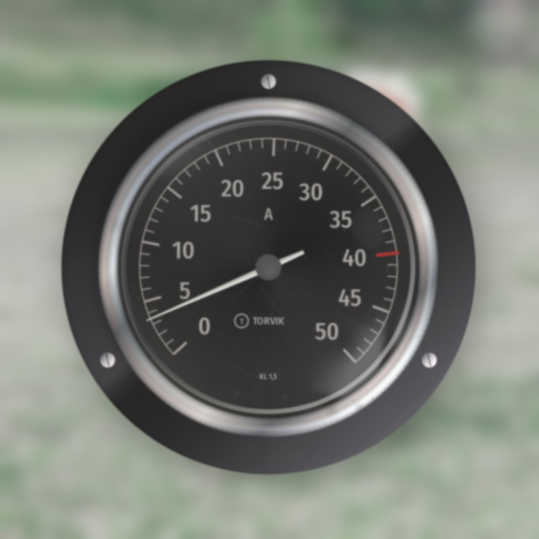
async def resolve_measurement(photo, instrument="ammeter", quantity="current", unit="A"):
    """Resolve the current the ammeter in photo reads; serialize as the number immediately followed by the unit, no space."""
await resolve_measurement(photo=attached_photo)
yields 3.5A
